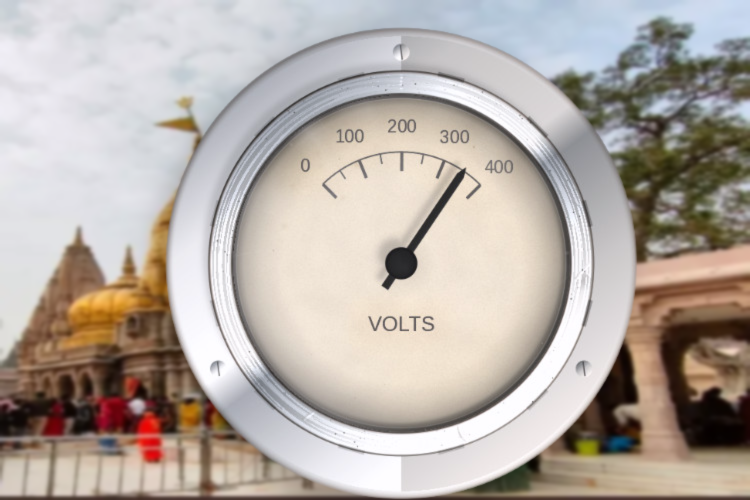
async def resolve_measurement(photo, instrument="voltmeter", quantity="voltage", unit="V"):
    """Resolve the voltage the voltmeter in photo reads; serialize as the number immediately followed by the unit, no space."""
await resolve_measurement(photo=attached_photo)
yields 350V
